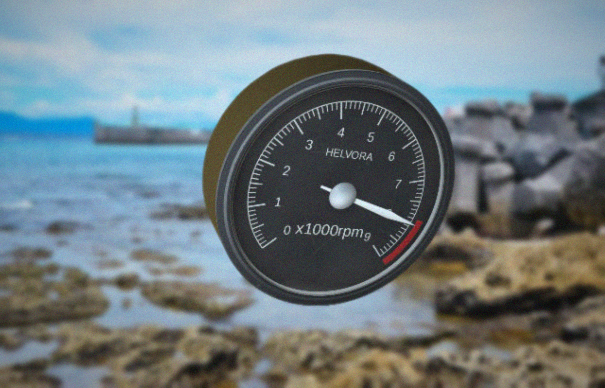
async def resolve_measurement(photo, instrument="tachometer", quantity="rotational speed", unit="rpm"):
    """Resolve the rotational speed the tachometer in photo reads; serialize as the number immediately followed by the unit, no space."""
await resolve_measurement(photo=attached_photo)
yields 8000rpm
